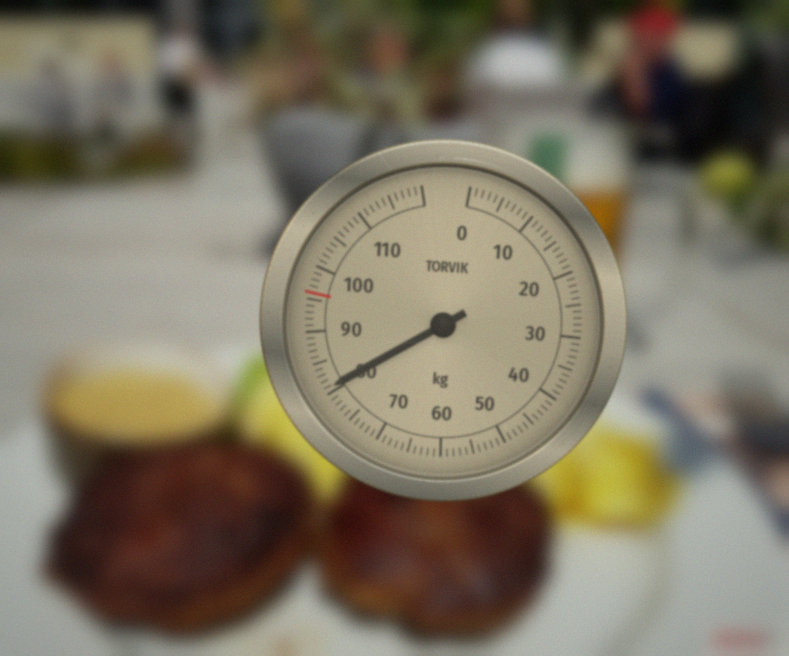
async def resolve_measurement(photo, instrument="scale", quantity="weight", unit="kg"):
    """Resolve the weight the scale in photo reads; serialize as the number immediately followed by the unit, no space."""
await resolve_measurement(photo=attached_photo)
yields 81kg
